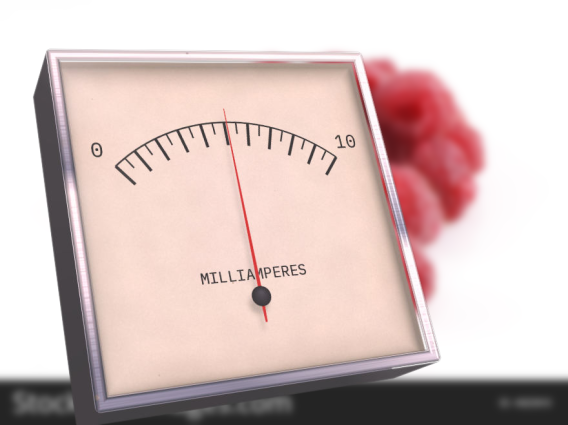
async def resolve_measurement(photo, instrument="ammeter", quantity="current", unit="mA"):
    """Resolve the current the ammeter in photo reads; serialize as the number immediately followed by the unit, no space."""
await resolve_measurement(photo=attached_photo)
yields 5mA
